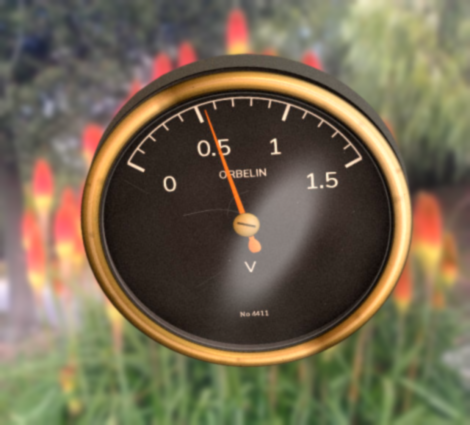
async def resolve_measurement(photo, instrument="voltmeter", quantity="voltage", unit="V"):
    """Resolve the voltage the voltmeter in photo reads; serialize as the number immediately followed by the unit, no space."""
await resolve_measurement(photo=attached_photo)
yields 0.55V
